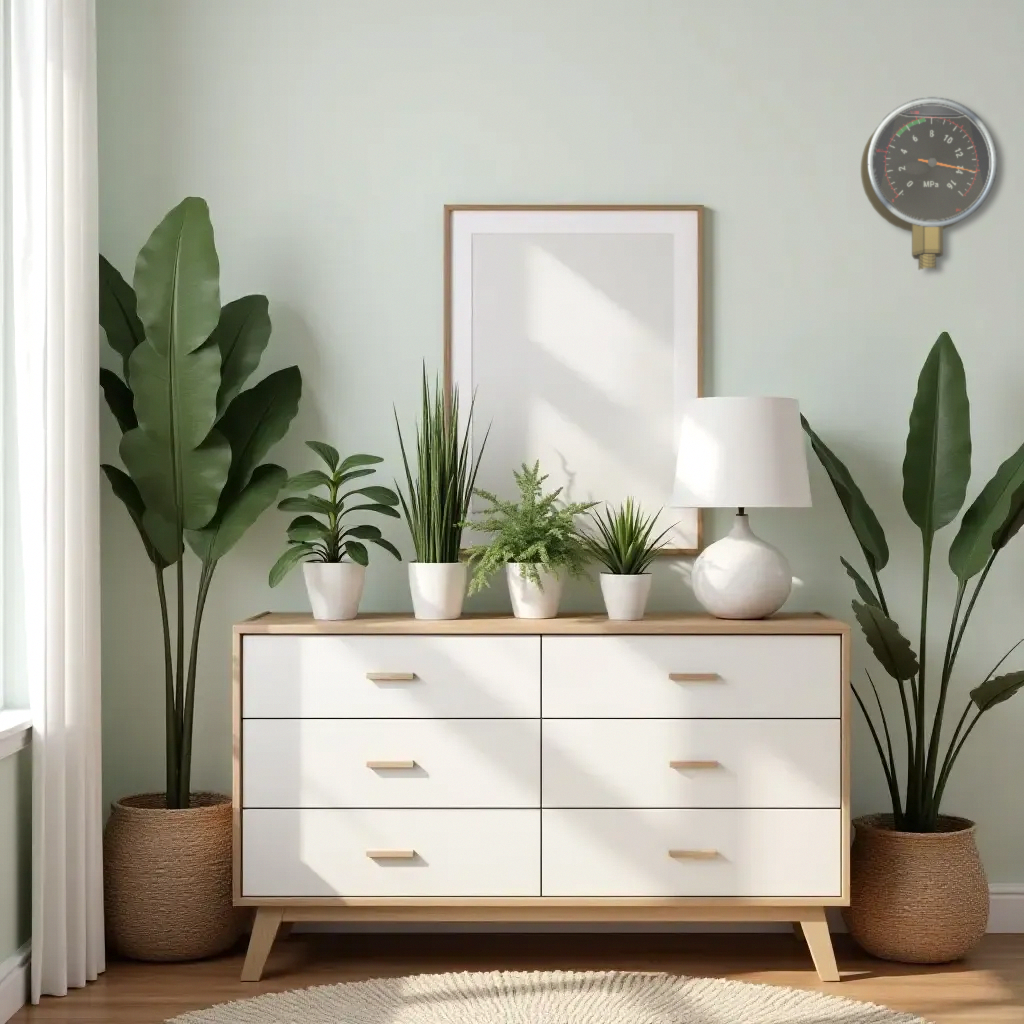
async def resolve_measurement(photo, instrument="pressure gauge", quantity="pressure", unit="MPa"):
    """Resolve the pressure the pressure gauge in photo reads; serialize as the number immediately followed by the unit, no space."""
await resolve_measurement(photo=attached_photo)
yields 14MPa
